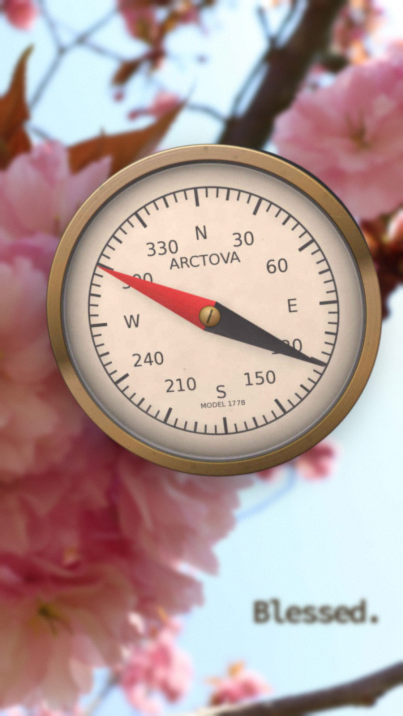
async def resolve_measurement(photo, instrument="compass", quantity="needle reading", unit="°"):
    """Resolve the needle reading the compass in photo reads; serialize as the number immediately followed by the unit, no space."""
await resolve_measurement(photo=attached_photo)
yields 300°
